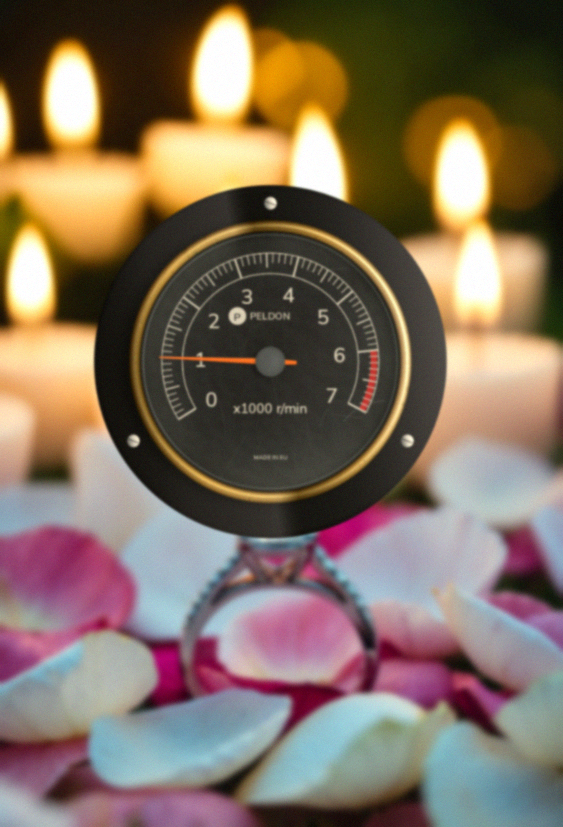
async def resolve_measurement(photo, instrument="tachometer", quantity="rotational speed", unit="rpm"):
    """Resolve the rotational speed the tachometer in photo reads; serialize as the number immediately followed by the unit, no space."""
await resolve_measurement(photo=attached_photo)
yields 1000rpm
